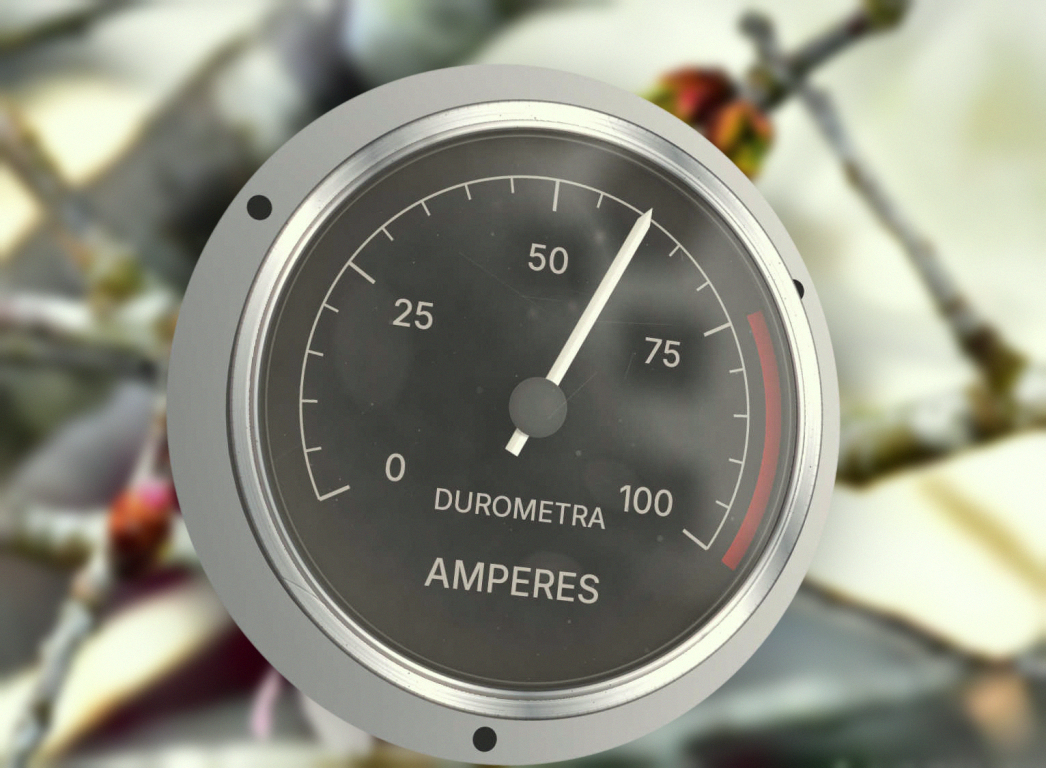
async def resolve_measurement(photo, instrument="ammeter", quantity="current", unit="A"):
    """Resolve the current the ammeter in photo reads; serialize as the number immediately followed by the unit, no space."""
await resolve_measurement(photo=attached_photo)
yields 60A
